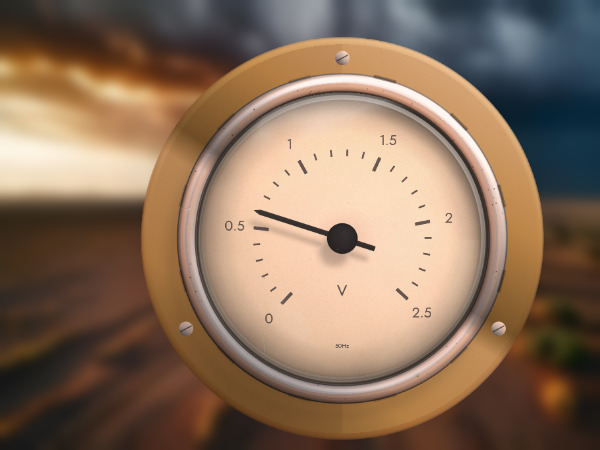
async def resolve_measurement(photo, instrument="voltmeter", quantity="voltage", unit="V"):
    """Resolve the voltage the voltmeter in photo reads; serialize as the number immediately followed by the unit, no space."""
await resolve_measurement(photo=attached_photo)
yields 0.6V
